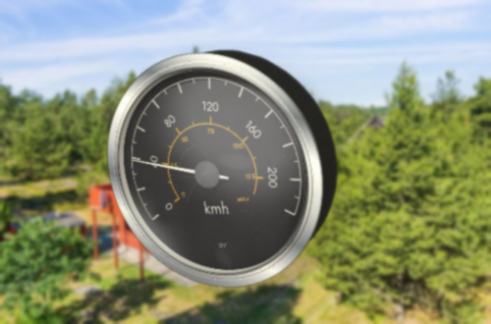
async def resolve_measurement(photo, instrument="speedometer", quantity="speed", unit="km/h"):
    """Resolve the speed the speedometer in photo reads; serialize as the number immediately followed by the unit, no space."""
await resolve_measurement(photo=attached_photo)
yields 40km/h
